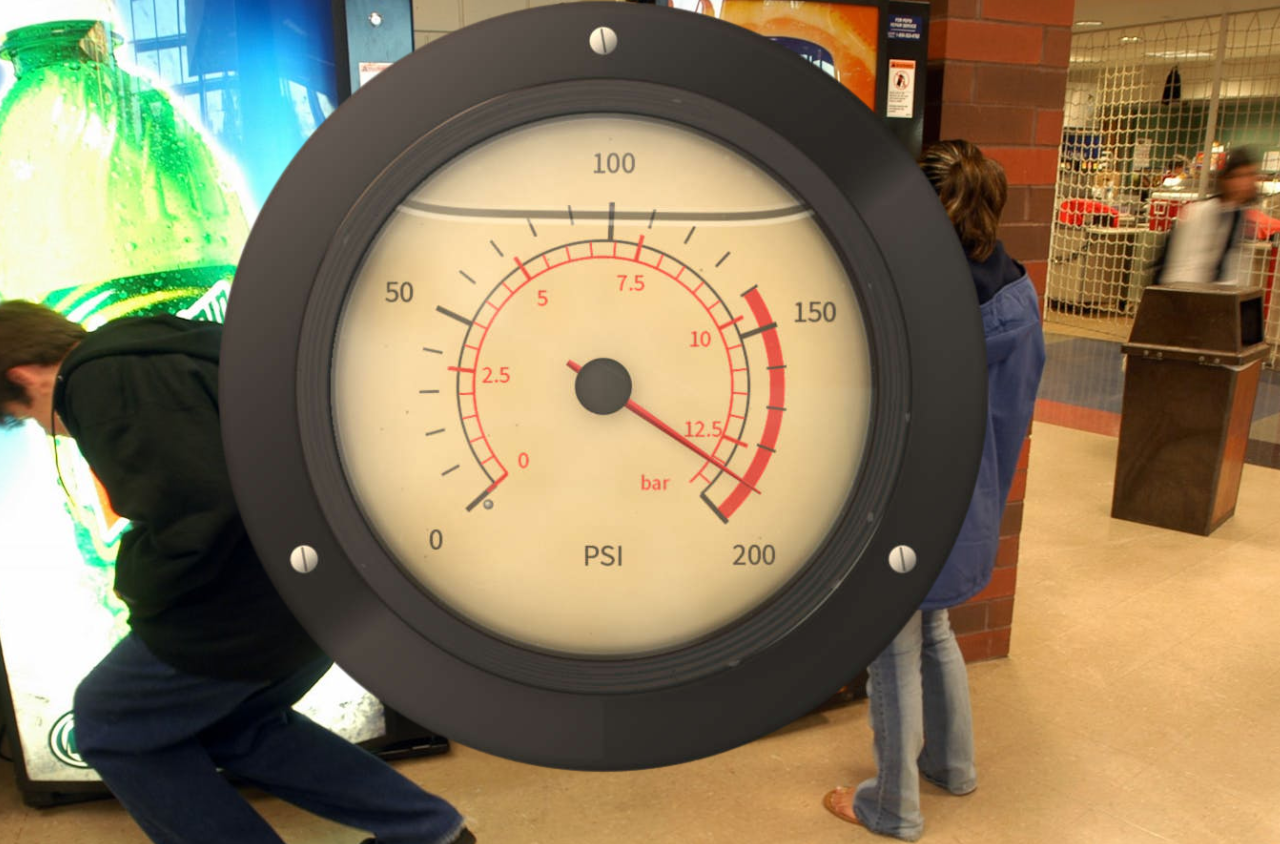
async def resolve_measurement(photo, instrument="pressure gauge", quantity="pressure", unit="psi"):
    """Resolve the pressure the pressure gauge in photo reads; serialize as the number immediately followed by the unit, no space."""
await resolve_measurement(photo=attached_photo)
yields 190psi
